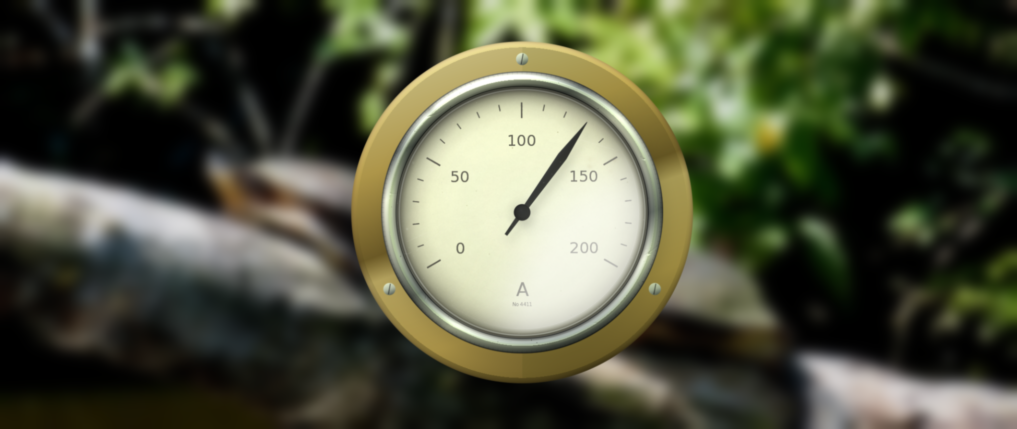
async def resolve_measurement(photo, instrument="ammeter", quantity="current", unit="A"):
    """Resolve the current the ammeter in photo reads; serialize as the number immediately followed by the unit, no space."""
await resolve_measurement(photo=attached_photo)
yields 130A
